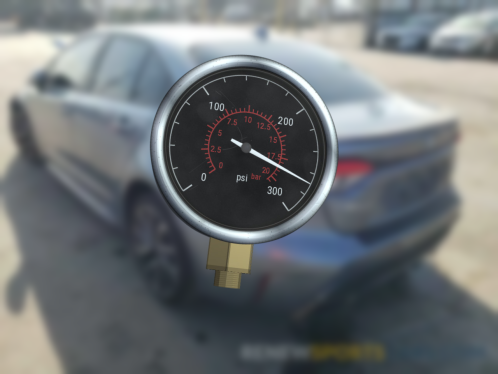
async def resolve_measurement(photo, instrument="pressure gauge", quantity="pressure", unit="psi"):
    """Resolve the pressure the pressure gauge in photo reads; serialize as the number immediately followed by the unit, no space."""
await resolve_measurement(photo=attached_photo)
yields 270psi
